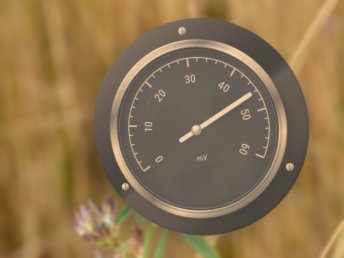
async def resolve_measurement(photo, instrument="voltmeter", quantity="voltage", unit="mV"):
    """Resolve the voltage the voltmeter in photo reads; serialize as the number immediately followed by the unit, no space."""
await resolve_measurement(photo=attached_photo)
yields 46mV
